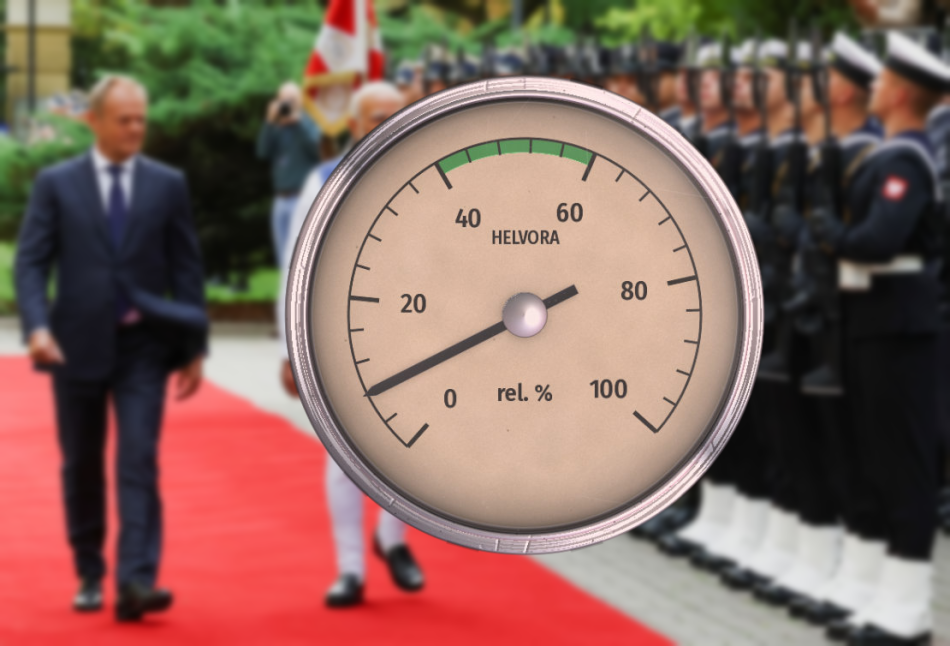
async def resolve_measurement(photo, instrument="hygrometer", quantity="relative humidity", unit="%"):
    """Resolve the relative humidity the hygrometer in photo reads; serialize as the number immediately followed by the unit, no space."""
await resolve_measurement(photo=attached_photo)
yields 8%
